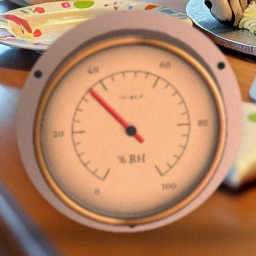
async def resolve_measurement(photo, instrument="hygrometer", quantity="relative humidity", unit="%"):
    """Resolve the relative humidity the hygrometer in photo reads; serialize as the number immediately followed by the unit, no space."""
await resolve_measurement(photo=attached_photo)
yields 36%
